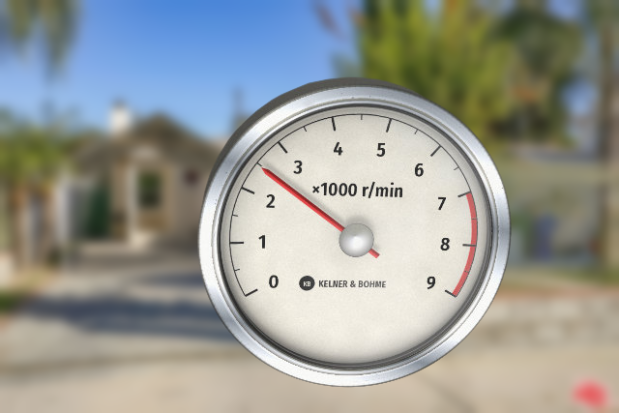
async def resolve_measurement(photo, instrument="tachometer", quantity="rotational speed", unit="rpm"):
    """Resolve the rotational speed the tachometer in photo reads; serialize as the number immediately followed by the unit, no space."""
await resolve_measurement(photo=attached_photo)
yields 2500rpm
